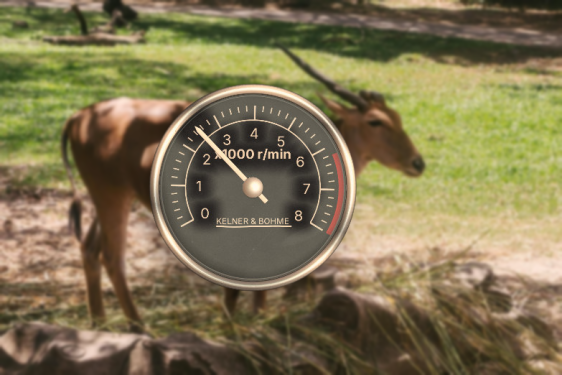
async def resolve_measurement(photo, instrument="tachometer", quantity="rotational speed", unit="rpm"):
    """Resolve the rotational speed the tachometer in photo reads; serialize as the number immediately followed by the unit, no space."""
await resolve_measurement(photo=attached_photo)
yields 2500rpm
